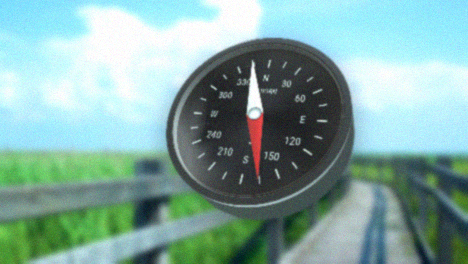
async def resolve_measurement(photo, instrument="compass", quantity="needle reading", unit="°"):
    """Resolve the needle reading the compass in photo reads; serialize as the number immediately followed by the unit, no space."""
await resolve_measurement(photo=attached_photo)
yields 165°
